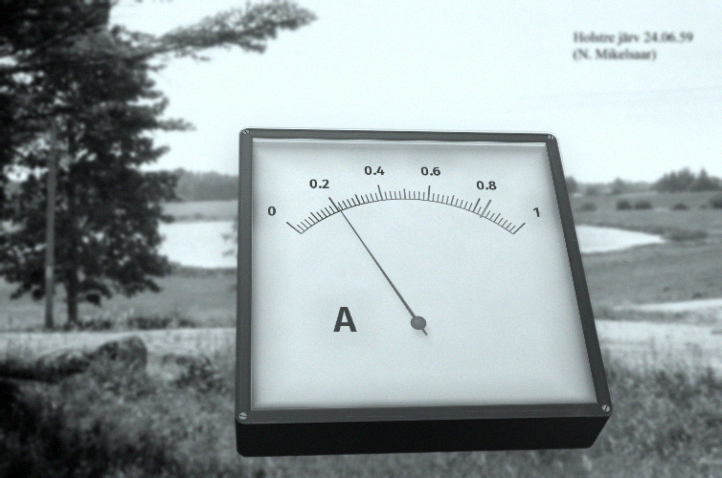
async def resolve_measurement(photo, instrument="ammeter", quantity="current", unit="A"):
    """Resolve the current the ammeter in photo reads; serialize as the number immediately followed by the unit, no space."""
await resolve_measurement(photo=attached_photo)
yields 0.2A
